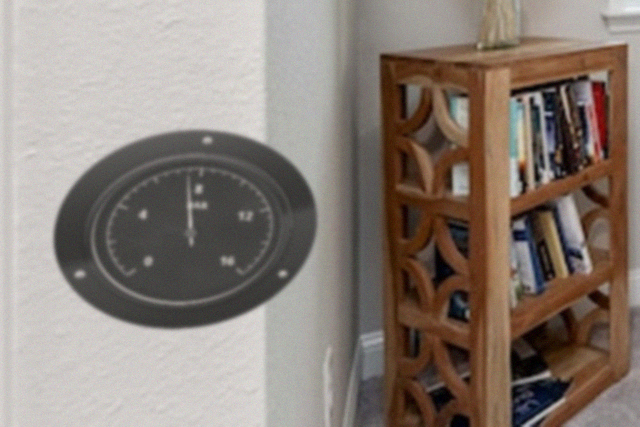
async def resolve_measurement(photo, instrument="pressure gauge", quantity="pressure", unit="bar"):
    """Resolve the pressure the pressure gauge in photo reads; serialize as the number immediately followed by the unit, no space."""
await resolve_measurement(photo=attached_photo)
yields 7.5bar
